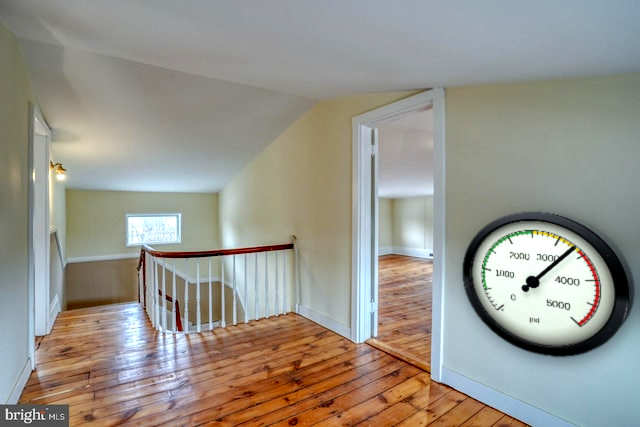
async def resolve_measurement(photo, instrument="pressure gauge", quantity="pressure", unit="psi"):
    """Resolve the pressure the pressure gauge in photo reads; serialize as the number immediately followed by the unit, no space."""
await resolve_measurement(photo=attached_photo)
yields 3300psi
